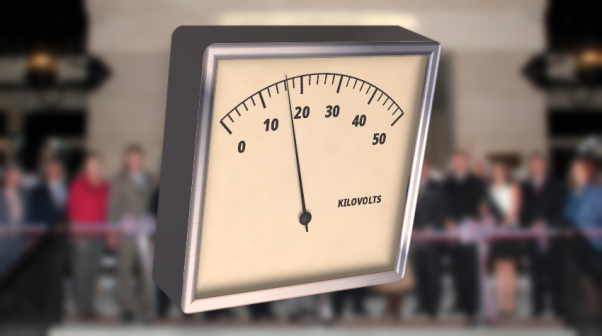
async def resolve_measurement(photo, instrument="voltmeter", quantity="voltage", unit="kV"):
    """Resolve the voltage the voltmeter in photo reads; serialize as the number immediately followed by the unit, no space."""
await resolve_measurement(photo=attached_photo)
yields 16kV
